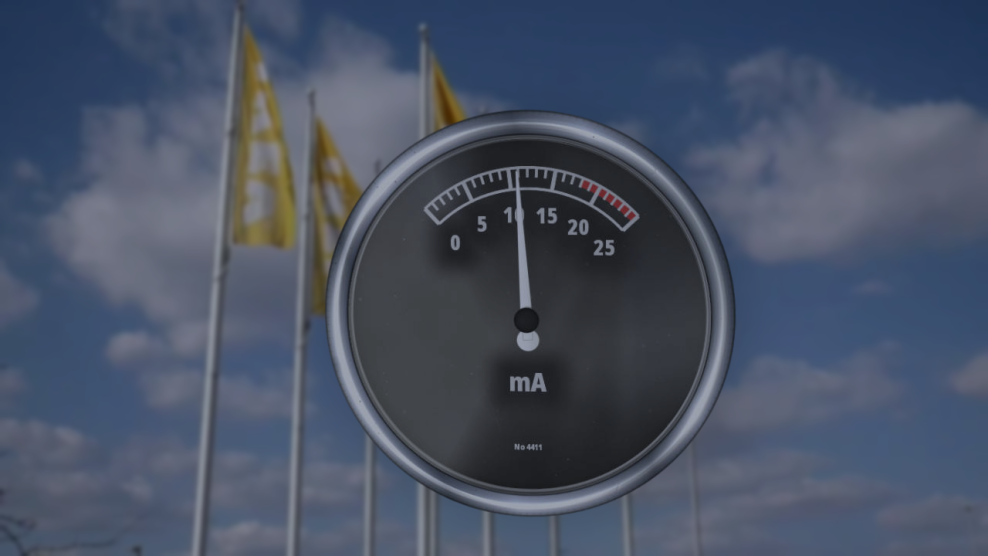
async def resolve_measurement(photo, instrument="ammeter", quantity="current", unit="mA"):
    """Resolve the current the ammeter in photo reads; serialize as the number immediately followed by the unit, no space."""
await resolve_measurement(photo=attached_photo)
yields 11mA
